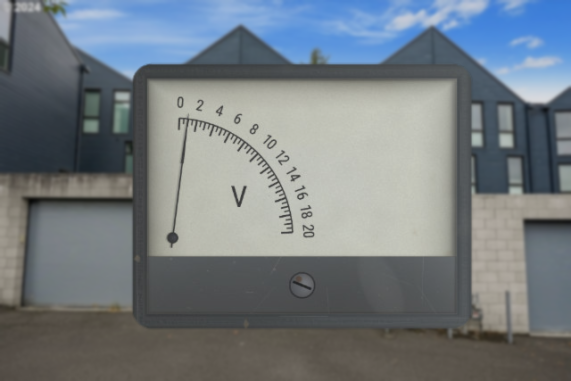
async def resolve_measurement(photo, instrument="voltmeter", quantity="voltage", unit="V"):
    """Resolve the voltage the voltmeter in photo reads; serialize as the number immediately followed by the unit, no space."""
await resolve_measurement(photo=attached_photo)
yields 1V
